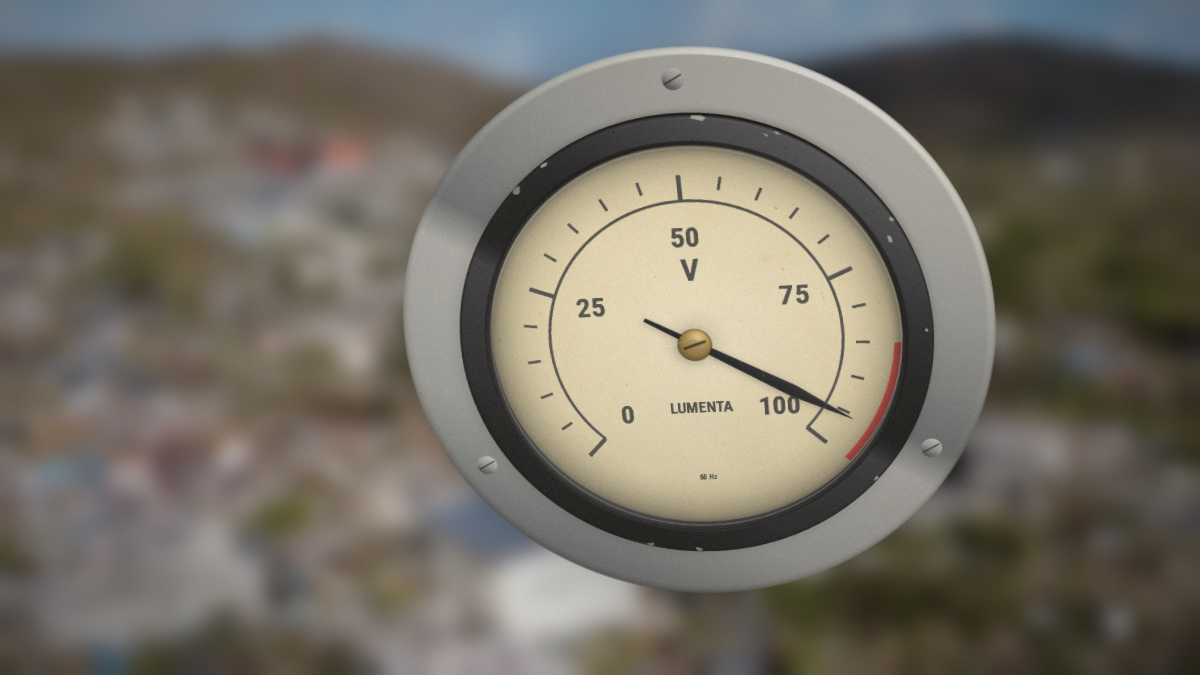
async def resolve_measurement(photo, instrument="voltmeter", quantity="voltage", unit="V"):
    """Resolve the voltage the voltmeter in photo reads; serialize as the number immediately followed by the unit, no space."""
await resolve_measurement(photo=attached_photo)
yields 95V
